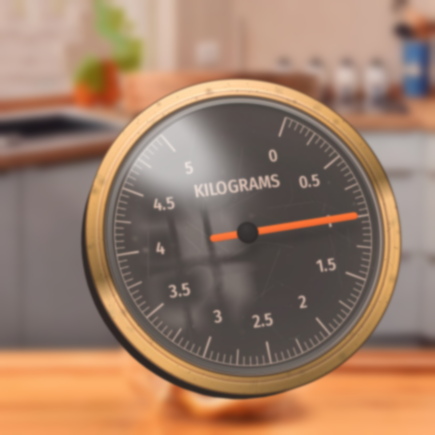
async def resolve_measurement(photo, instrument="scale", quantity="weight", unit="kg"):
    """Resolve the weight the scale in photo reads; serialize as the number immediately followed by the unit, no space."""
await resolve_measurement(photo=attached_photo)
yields 1kg
